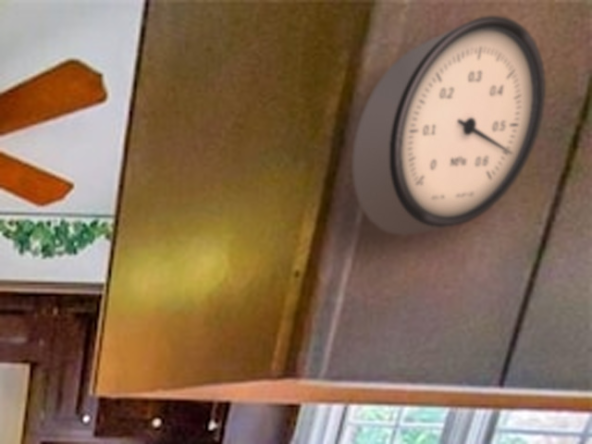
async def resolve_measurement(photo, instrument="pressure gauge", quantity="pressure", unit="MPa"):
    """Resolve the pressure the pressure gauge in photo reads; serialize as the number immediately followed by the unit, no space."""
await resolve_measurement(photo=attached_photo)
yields 0.55MPa
